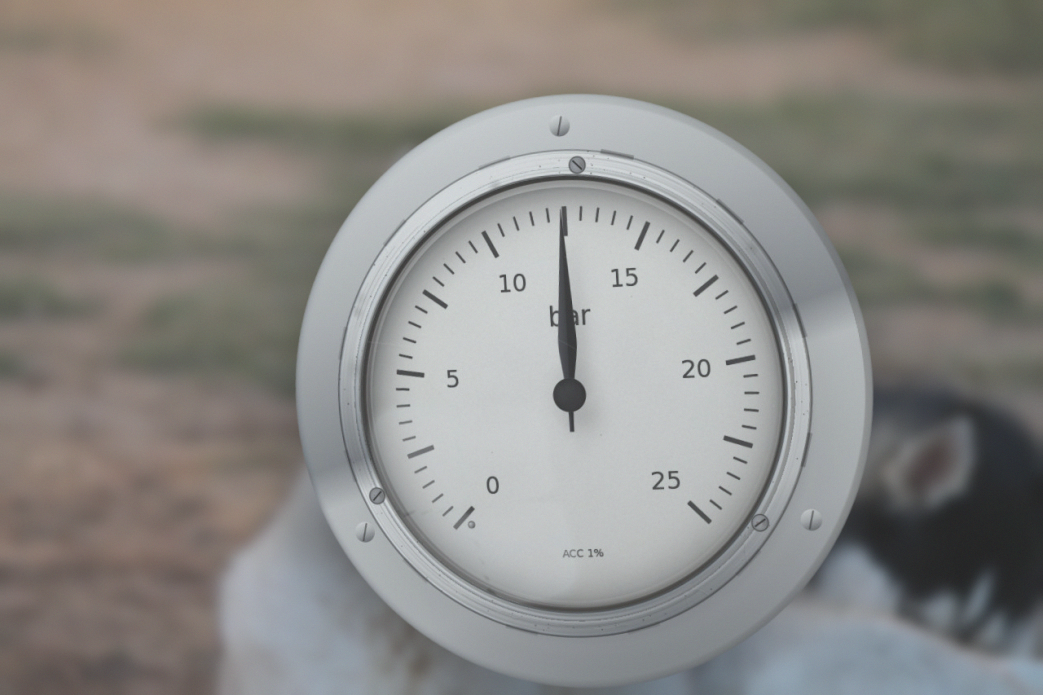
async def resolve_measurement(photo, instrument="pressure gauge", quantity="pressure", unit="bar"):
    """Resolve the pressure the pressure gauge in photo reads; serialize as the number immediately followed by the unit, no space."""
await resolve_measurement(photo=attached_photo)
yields 12.5bar
